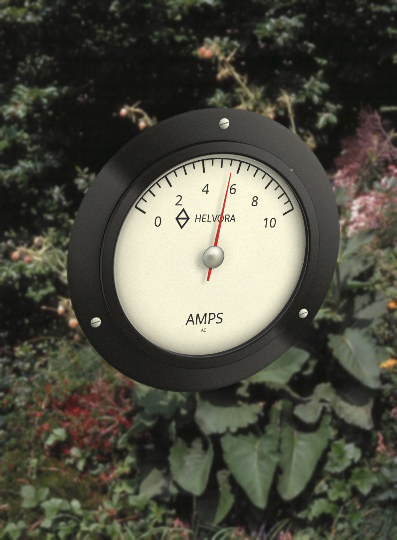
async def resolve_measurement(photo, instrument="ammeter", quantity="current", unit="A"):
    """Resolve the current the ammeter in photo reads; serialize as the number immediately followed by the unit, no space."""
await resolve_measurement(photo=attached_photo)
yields 5.5A
